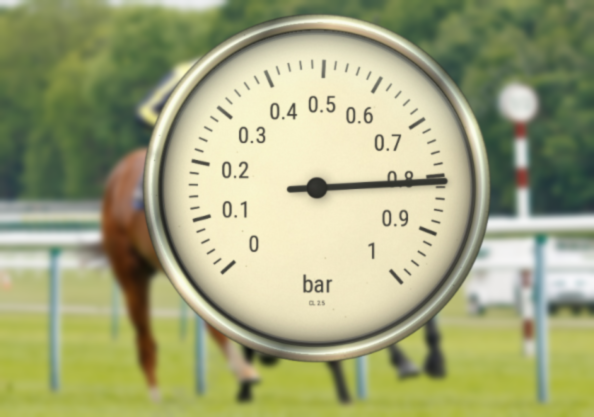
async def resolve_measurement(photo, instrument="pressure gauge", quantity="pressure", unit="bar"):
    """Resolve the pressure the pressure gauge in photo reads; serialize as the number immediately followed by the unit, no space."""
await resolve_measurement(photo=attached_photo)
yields 0.81bar
